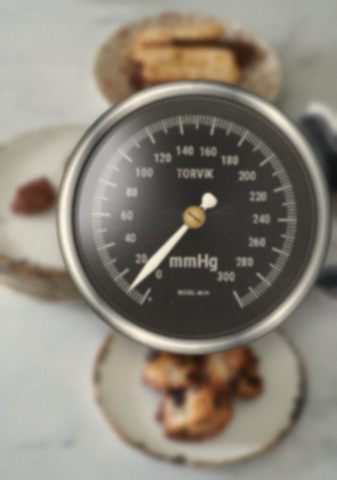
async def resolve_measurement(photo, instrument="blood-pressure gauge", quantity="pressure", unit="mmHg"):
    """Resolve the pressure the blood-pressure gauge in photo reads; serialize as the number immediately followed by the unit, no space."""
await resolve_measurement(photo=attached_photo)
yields 10mmHg
